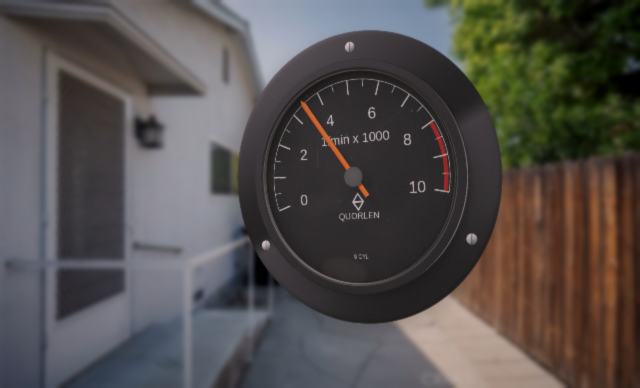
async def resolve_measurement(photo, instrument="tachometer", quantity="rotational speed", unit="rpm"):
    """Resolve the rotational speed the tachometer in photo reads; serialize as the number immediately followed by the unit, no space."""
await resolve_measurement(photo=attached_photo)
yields 3500rpm
